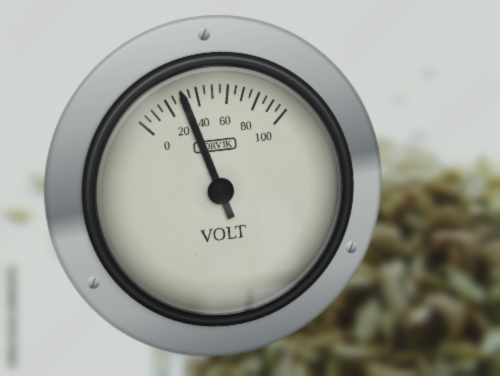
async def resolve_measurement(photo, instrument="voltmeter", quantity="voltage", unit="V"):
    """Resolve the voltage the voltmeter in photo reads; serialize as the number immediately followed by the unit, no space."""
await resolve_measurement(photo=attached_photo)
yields 30V
